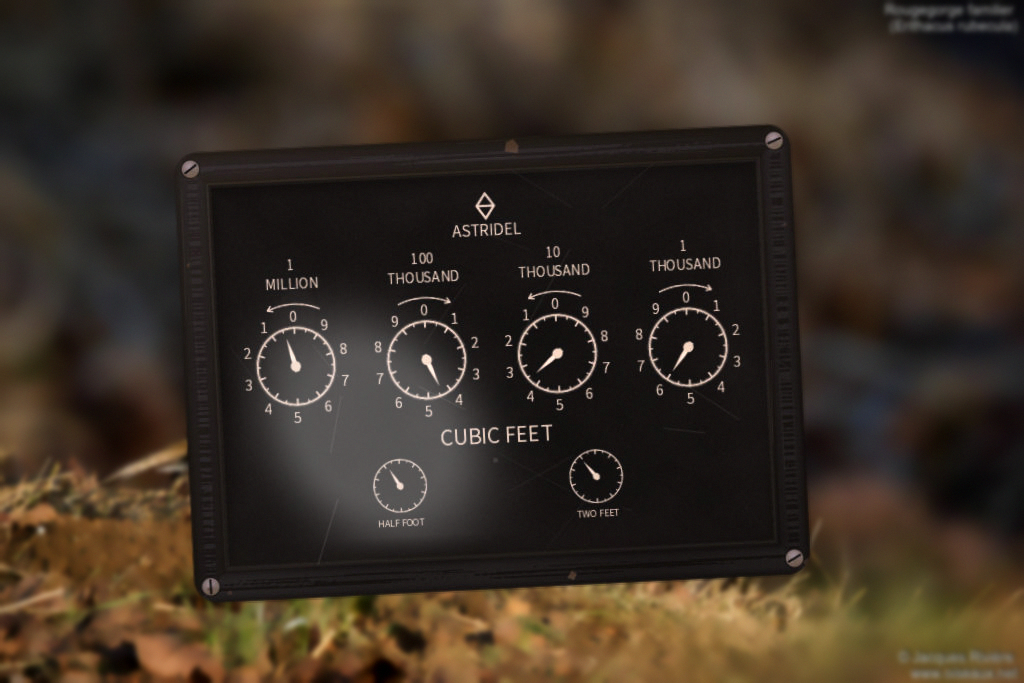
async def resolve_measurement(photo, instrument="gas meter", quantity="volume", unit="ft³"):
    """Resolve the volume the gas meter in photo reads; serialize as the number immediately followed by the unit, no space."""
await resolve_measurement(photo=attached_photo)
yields 43600ft³
